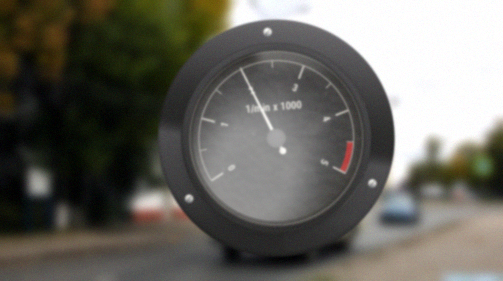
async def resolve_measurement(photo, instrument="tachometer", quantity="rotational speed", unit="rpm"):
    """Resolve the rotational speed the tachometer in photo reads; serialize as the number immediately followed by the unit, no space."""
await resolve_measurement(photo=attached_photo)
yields 2000rpm
